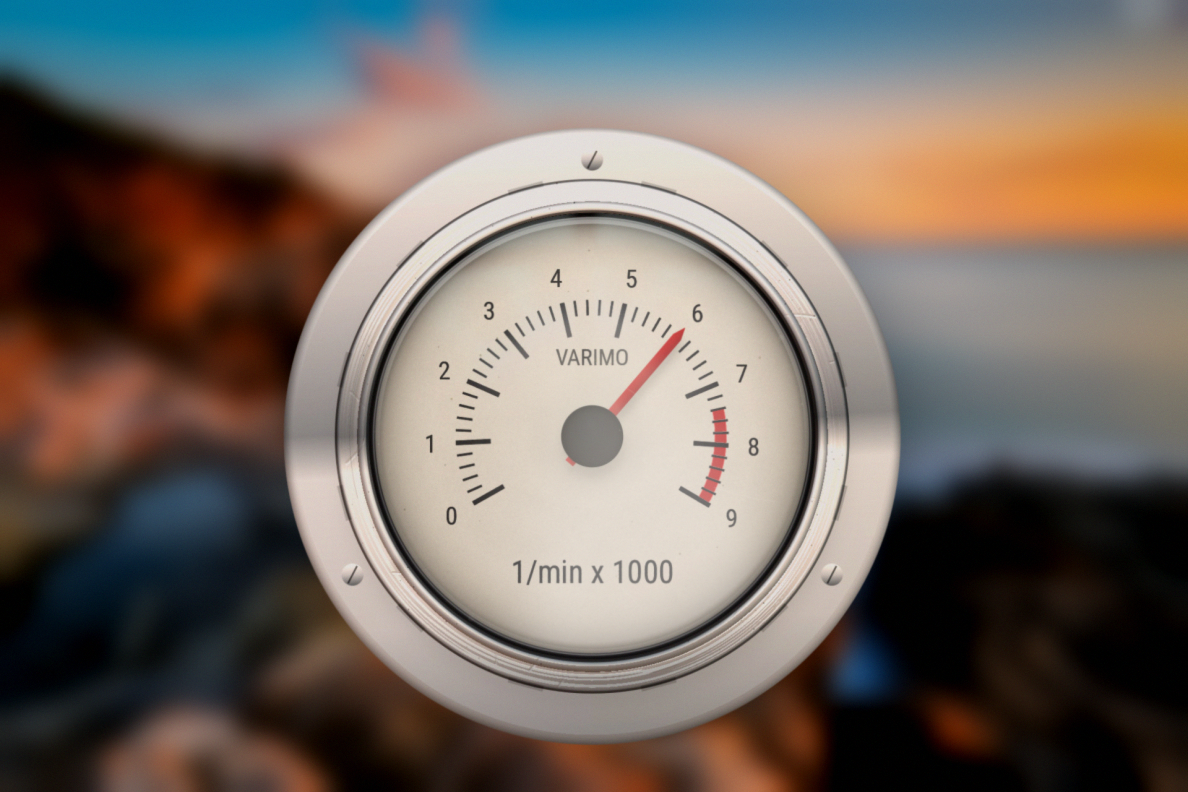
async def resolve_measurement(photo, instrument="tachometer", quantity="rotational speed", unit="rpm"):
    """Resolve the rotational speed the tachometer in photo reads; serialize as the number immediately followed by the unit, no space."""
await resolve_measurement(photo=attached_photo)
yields 6000rpm
